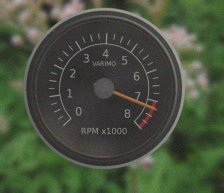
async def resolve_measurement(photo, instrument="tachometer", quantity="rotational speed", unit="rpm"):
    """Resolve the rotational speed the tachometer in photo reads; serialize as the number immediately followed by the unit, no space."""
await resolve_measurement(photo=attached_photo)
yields 7250rpm
